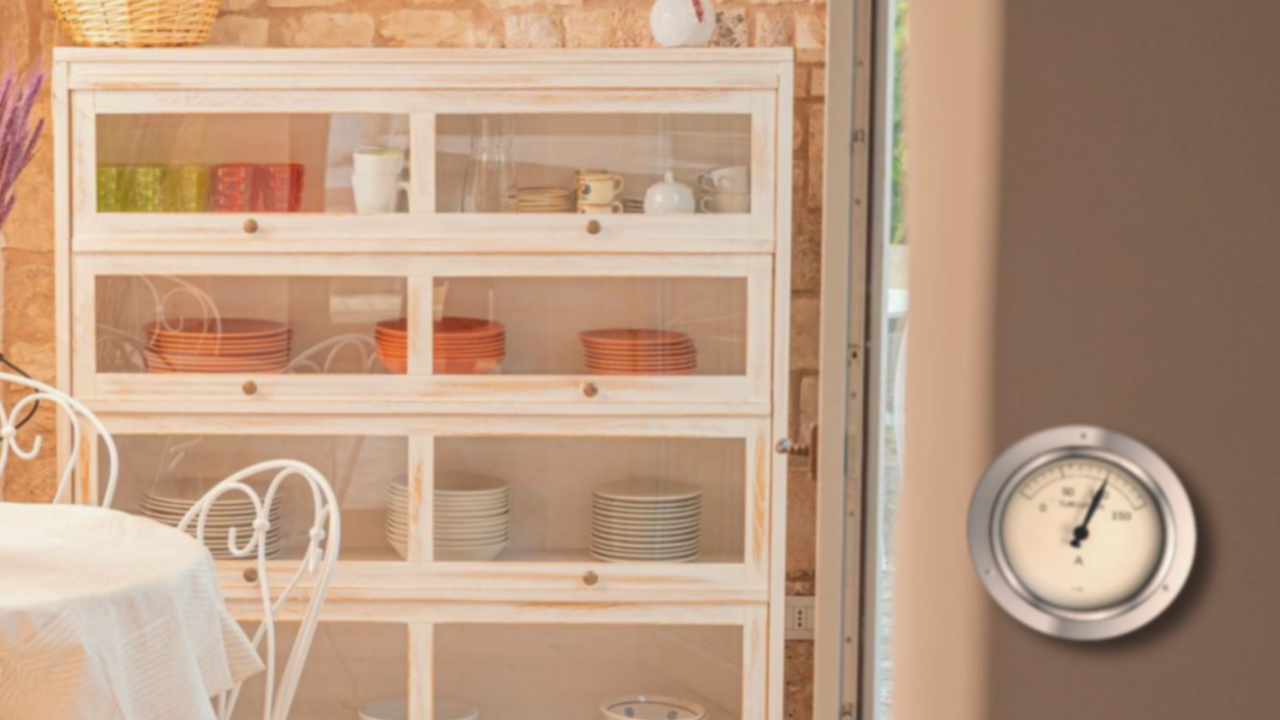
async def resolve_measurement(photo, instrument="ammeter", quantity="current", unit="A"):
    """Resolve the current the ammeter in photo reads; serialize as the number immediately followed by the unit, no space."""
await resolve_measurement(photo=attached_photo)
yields 100A
